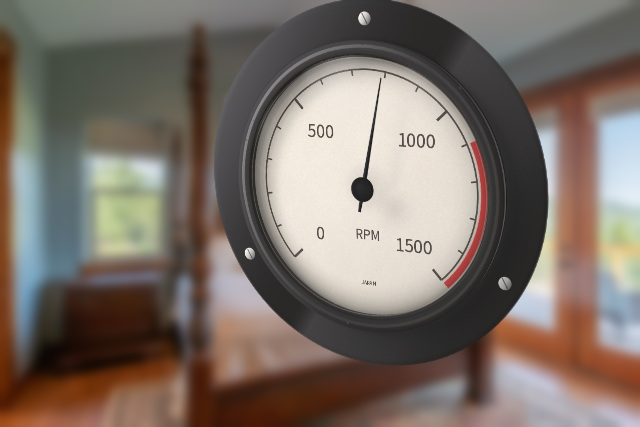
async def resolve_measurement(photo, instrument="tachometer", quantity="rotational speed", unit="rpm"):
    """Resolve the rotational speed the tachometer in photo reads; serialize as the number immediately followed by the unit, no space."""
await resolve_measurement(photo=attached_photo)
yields 800rpm
